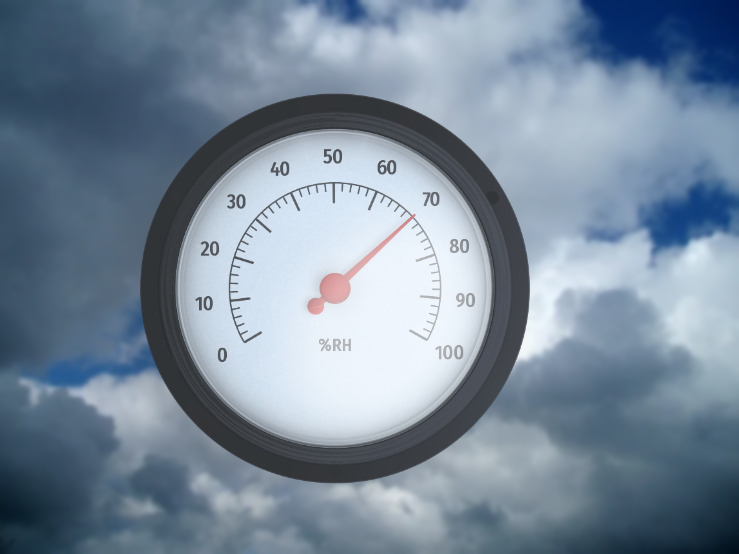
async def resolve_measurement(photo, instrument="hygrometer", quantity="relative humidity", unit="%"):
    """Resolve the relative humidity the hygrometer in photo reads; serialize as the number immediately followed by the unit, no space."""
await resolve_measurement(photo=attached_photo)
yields 70%
